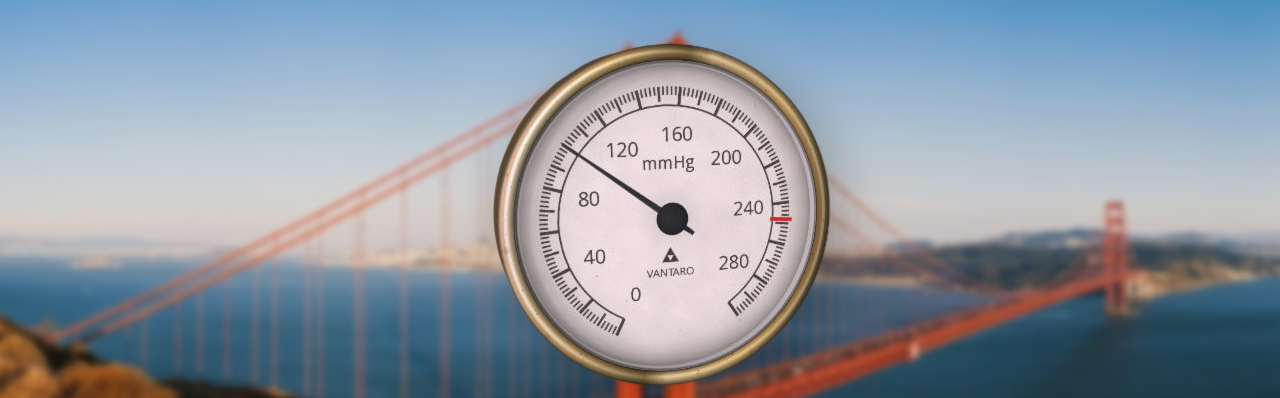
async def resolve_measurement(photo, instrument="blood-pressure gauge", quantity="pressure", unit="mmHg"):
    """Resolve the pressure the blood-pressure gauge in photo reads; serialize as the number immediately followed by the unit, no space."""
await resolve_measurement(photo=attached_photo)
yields 100mmHg
